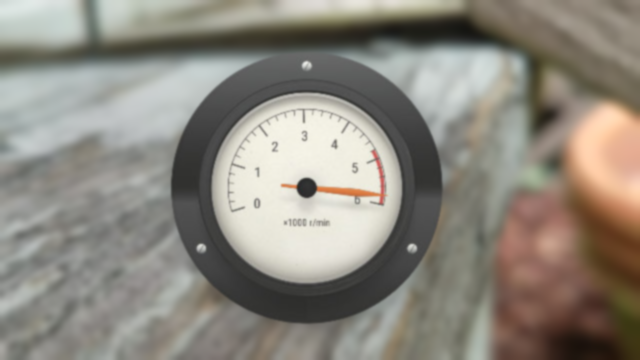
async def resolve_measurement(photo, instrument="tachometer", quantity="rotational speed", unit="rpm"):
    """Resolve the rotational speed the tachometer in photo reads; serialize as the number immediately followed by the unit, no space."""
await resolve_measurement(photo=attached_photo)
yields 5800rpm
